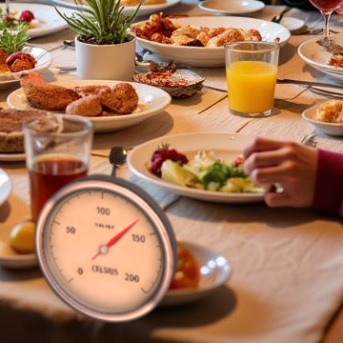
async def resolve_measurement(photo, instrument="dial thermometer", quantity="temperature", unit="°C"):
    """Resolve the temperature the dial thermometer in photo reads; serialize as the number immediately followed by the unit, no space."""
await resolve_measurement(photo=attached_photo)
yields 135°C
